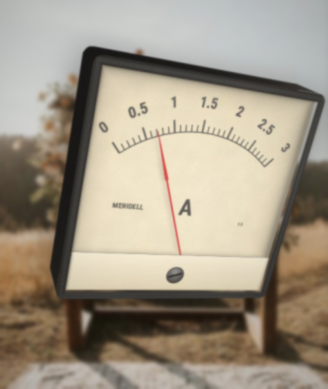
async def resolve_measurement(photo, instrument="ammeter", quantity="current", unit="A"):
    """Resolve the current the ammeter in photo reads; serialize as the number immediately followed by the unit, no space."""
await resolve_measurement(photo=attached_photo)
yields 0.7A
